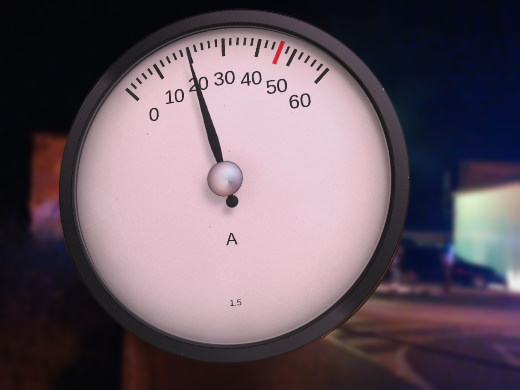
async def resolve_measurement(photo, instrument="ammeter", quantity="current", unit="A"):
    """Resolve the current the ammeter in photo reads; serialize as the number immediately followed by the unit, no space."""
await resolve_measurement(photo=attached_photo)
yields 20A
